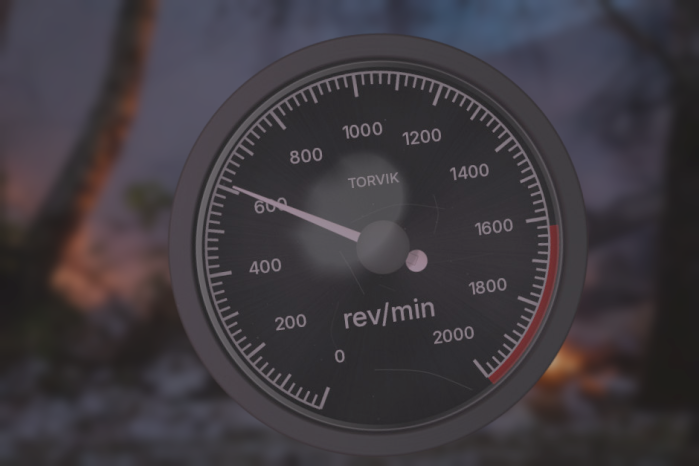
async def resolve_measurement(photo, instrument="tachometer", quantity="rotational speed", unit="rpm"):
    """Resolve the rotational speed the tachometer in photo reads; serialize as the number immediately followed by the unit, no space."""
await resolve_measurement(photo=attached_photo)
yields 610rpm
